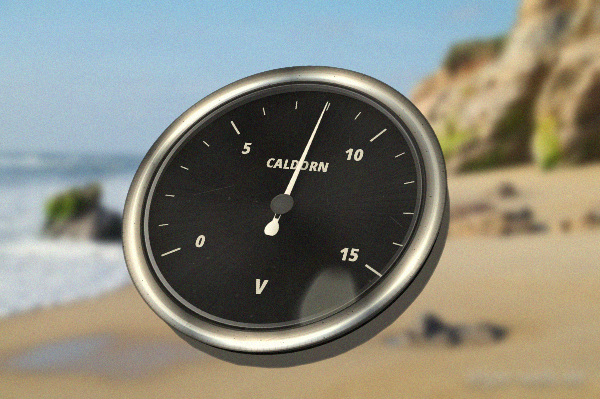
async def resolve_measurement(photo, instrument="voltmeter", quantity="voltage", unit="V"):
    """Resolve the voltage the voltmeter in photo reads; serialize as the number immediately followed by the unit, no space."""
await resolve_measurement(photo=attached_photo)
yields 8V
